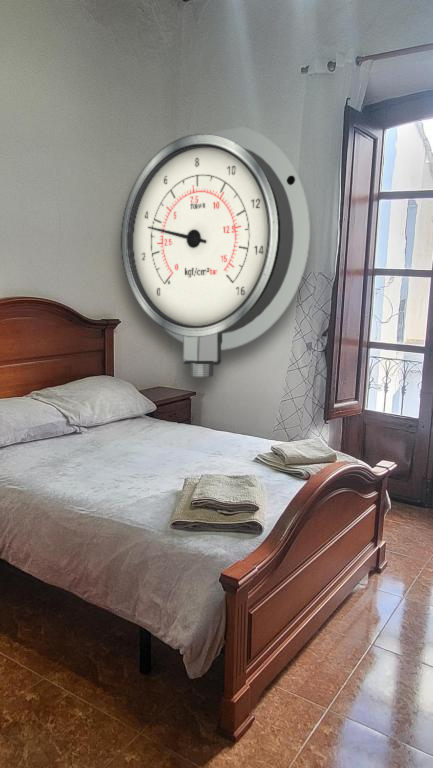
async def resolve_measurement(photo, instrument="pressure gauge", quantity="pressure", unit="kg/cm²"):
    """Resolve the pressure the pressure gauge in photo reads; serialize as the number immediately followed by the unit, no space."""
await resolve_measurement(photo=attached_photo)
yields 3.5kg/cm²
